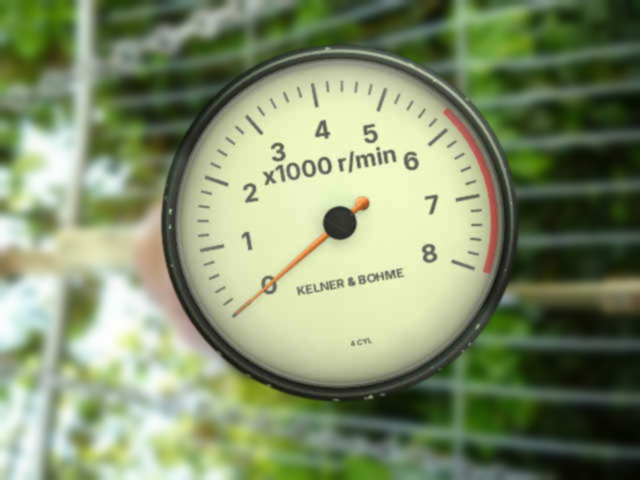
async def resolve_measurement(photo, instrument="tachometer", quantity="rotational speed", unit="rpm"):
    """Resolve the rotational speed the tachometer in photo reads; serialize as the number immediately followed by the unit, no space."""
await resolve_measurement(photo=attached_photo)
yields 0rpm
